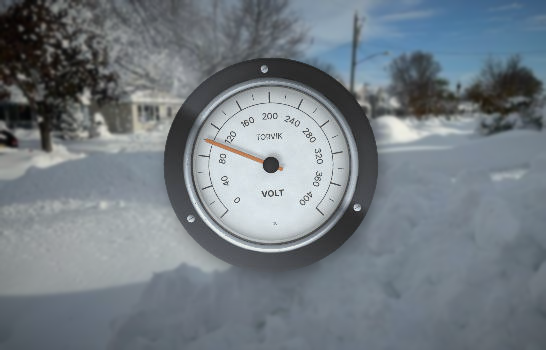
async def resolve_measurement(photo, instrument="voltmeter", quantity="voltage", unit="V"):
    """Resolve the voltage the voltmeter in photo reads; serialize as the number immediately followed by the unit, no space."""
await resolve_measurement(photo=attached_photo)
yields 100V
